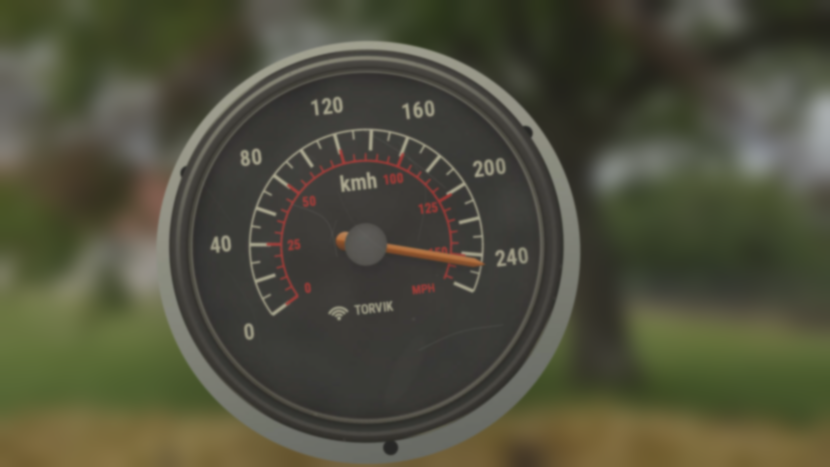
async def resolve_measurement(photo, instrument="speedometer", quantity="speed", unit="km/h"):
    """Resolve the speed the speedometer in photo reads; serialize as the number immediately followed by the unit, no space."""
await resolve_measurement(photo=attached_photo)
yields 245km/h
